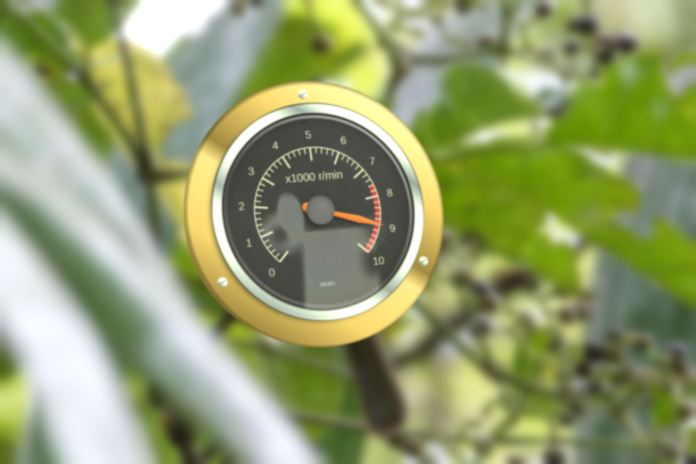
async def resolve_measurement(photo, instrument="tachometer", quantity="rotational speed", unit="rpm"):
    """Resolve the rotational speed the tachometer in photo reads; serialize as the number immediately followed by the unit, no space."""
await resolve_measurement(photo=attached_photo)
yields 9000rpm
